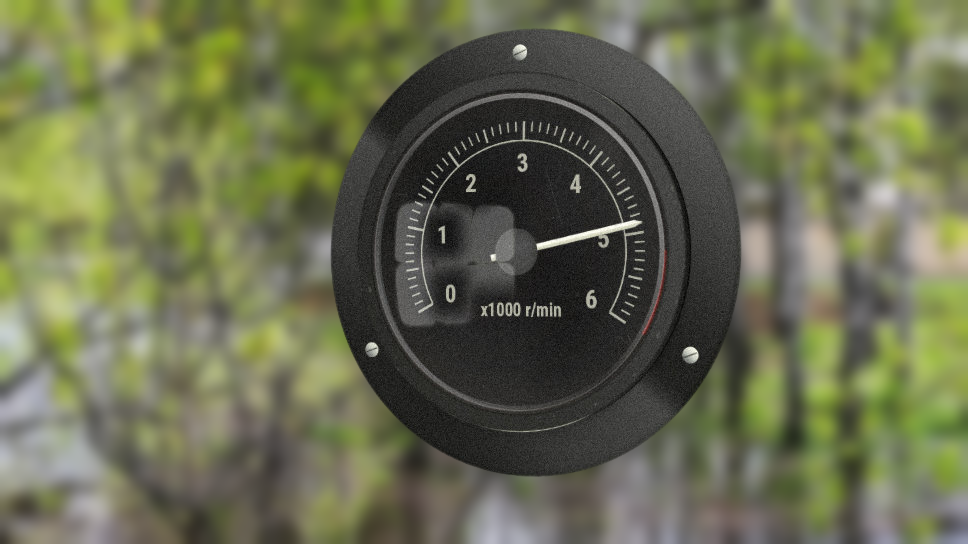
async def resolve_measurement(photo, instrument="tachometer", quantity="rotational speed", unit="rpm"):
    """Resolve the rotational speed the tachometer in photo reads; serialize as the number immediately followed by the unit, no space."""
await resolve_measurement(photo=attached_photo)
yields 4900rpm
